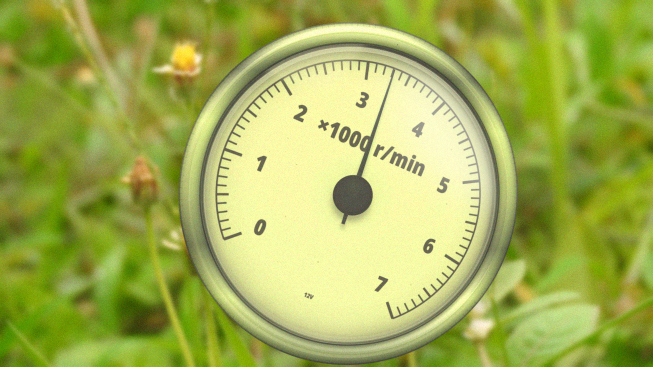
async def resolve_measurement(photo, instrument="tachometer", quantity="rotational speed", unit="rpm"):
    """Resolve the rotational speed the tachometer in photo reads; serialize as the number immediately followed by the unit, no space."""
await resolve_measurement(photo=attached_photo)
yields 3300rpm
